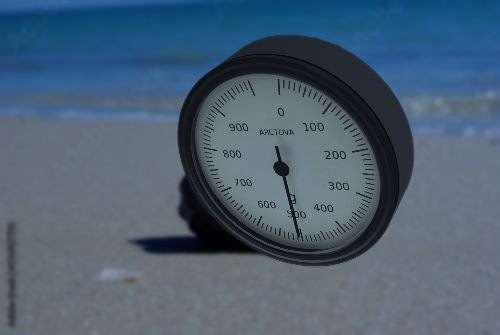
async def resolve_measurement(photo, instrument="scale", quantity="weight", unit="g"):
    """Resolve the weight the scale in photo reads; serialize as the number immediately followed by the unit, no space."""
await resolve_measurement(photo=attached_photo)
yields 500g
